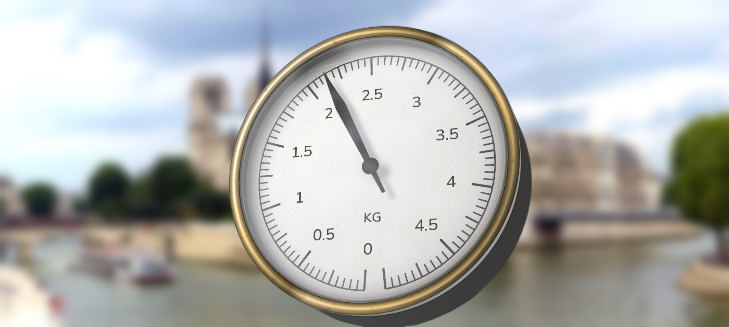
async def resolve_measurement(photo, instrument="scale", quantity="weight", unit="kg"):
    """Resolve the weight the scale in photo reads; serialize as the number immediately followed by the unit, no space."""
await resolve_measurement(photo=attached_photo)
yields 2.15kg
